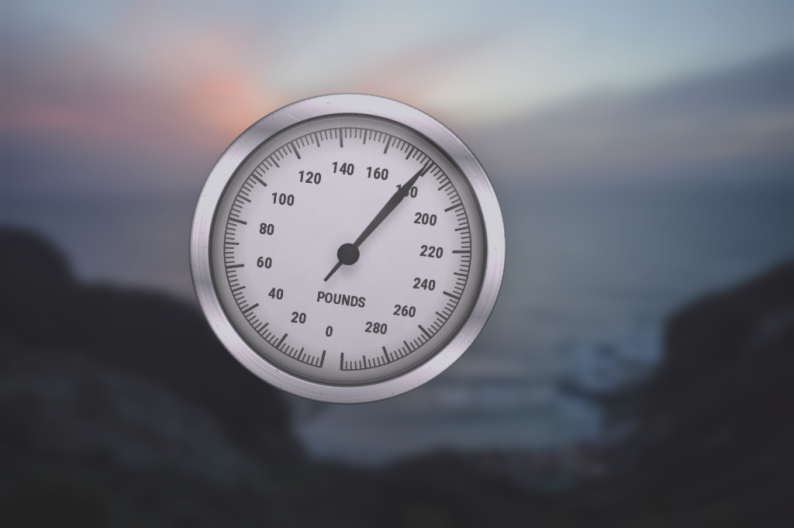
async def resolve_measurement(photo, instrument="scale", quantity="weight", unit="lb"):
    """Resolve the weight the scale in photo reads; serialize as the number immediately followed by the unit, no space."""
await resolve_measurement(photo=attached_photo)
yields 178lb
